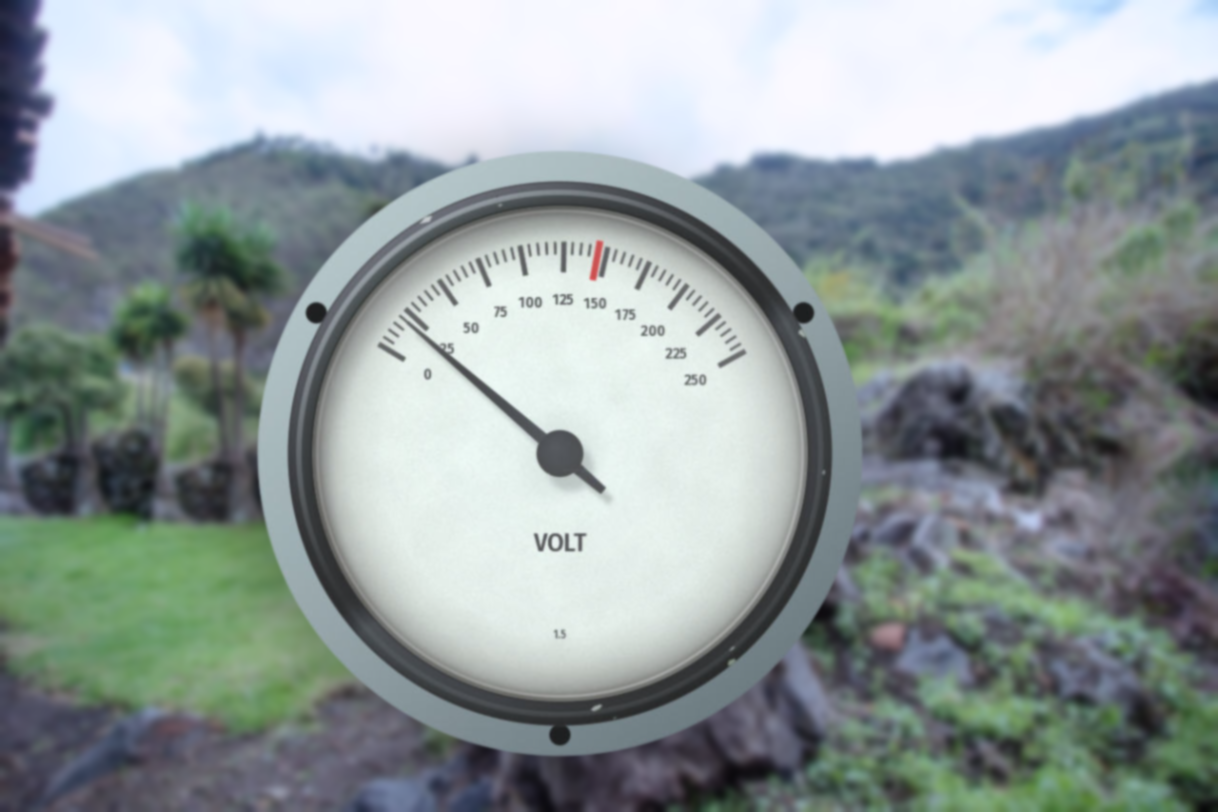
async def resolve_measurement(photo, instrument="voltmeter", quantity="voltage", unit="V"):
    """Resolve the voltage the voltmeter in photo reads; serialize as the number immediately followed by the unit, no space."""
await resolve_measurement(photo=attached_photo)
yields 20V
